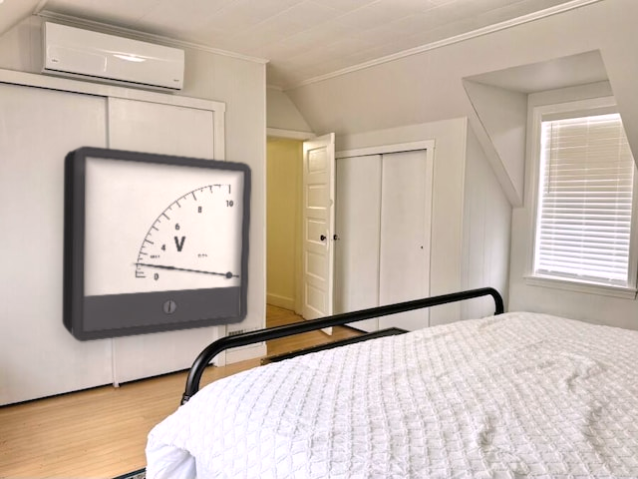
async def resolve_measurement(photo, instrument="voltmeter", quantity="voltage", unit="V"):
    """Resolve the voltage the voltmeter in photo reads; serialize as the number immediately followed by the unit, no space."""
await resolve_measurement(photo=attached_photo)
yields 2V
